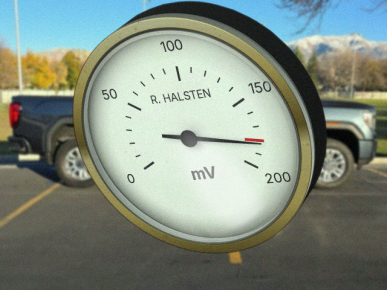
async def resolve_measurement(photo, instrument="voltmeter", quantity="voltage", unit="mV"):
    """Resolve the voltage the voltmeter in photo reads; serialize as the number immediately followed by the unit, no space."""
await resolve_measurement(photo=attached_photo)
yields 180mV
